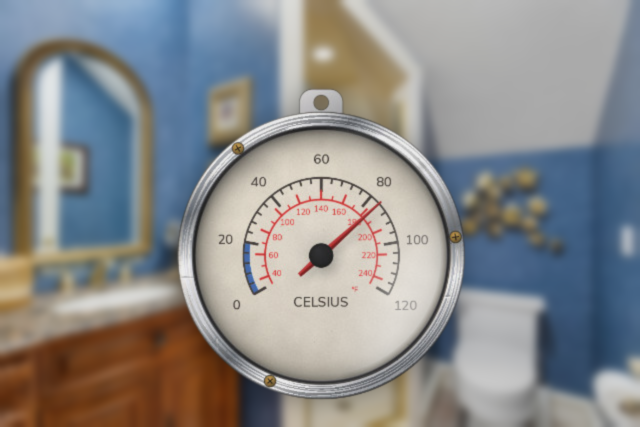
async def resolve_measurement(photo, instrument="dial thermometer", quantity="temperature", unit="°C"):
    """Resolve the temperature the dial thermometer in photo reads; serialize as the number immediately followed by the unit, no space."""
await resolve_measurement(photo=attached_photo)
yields 84°C
